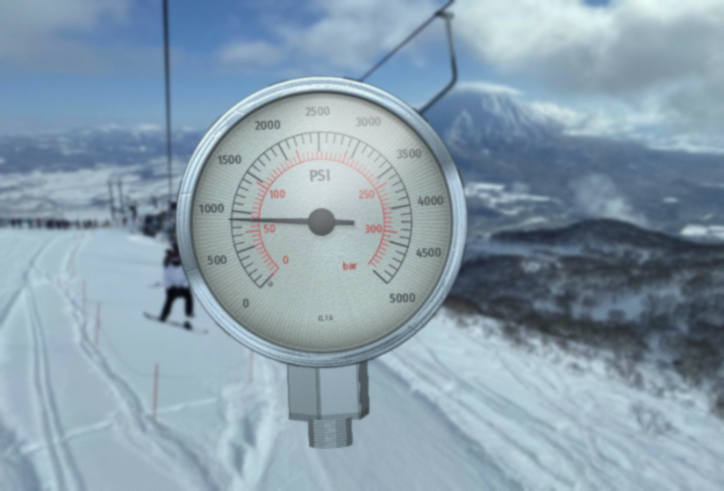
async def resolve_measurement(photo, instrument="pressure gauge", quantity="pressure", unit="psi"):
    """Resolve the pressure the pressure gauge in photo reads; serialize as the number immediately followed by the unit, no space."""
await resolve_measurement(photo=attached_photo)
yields 900psi
